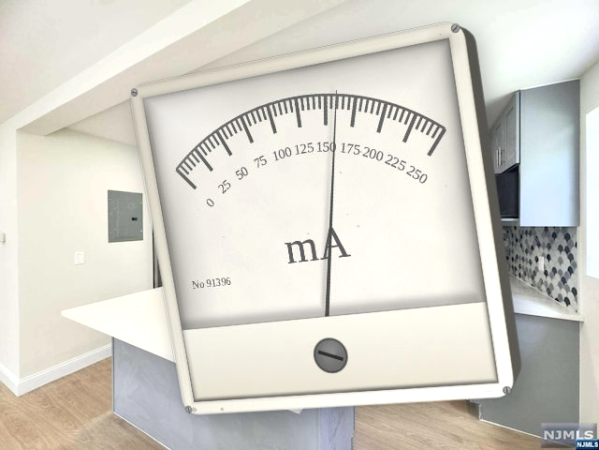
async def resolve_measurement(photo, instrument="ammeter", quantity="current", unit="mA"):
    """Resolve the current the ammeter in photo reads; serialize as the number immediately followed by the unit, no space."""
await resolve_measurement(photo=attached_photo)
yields 160mA
